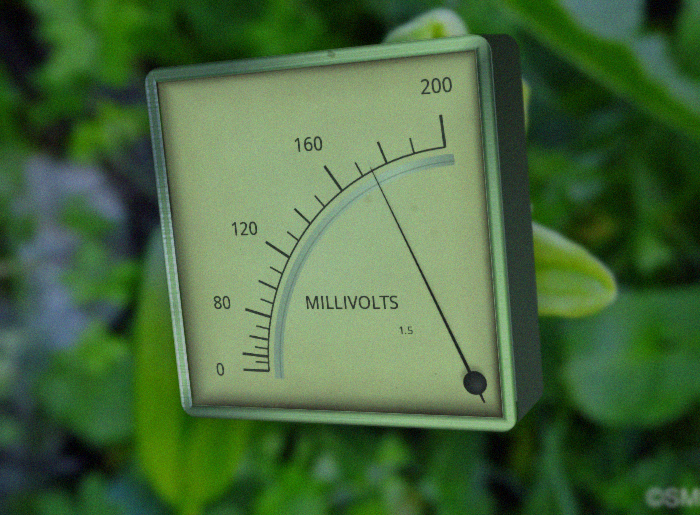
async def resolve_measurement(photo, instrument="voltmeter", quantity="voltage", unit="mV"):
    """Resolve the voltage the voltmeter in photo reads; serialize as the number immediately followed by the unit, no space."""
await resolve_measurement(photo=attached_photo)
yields 175mV
